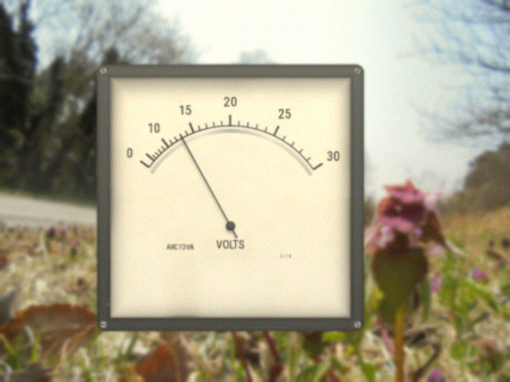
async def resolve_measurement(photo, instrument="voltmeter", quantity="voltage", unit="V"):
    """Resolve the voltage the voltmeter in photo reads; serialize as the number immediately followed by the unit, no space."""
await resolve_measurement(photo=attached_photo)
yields 13V
